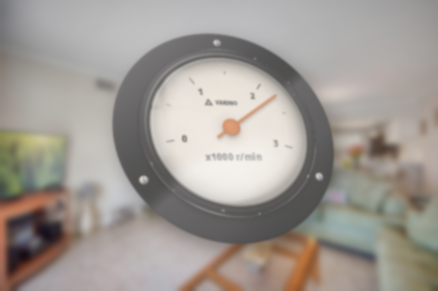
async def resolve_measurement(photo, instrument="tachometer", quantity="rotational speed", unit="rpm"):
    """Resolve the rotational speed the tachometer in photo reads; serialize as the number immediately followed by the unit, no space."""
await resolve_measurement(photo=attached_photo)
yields 2250rpm
